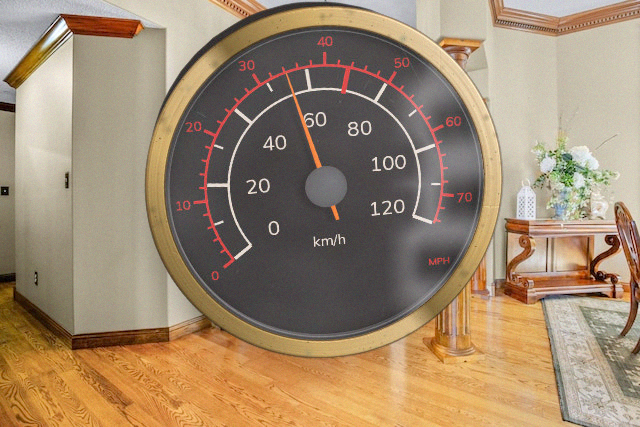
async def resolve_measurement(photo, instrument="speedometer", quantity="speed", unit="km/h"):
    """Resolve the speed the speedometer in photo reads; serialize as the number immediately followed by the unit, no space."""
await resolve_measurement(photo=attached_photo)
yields 55km/h
